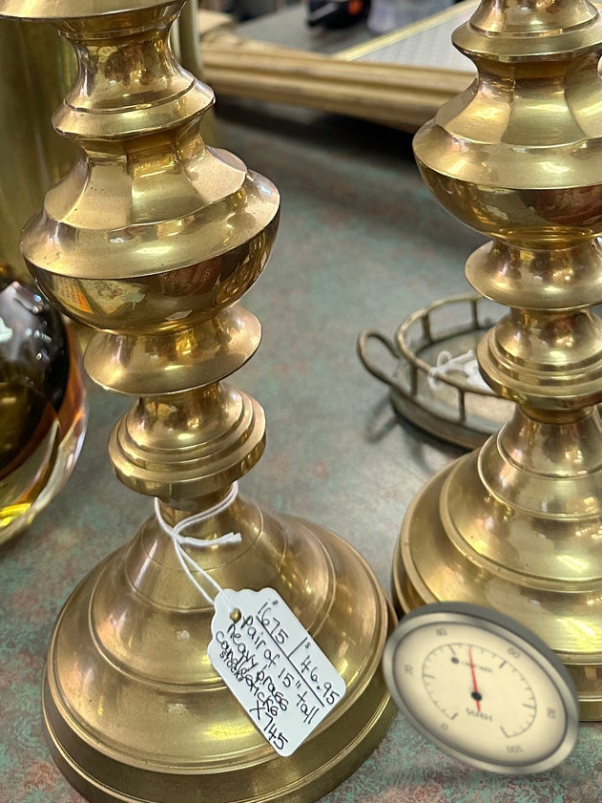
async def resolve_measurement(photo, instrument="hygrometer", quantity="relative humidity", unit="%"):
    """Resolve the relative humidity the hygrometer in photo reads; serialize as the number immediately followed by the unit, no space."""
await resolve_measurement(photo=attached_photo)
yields 48%
